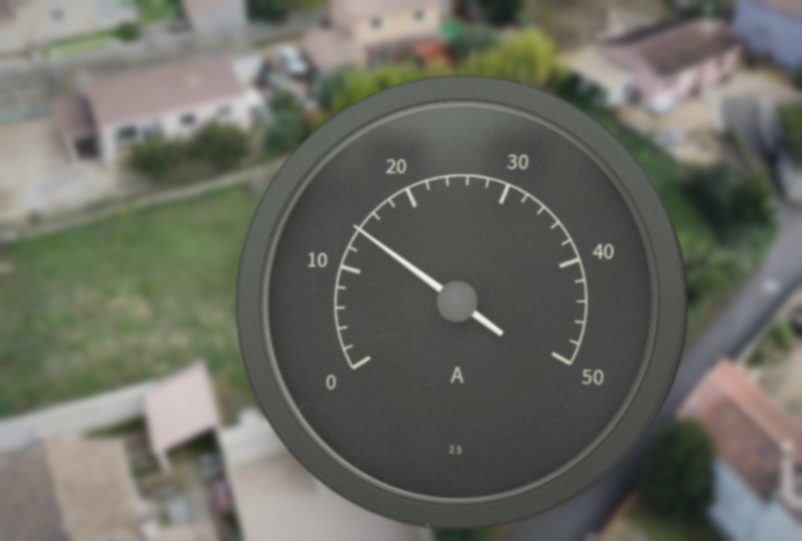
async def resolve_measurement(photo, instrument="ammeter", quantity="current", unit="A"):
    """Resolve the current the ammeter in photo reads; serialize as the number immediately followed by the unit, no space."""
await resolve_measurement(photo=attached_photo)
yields 14A
